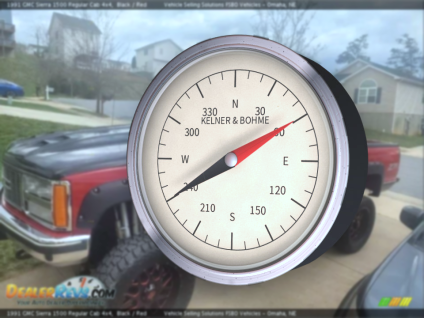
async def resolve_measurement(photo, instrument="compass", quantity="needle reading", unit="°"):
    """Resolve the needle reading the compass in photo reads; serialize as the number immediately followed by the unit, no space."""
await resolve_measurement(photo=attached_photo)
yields 60°
